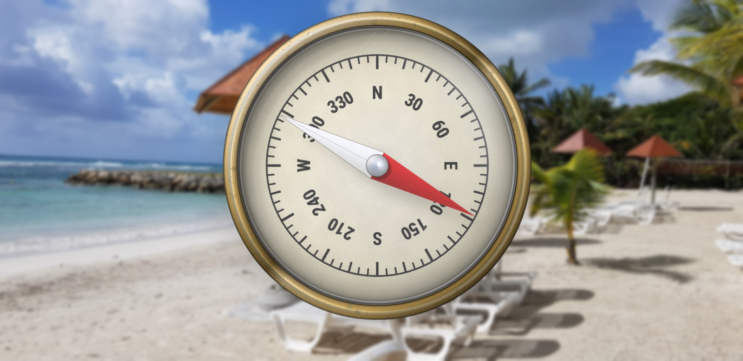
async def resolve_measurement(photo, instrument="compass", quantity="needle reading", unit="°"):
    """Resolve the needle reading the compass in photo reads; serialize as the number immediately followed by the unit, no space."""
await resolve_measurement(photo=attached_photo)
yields 117.5°
